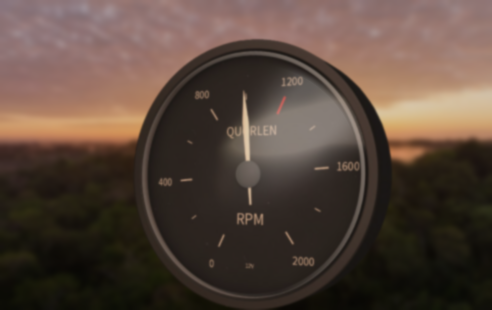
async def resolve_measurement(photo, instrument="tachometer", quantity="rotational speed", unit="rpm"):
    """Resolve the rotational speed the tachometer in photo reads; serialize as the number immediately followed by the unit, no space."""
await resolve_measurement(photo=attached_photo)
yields 1000rpm
